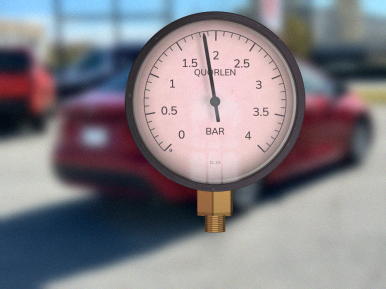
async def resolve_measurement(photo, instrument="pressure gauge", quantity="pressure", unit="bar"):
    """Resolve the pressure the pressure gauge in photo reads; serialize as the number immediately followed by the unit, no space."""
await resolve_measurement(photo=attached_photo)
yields 1.85bar
